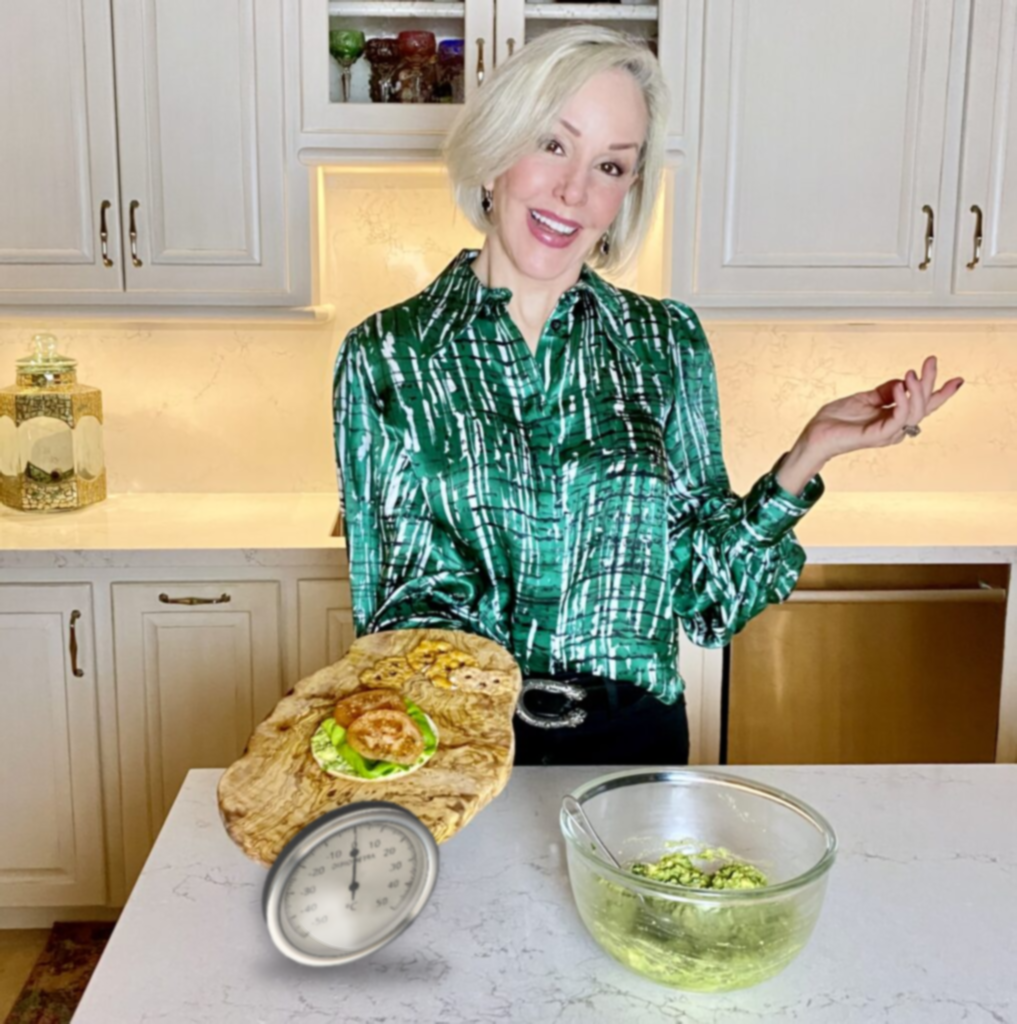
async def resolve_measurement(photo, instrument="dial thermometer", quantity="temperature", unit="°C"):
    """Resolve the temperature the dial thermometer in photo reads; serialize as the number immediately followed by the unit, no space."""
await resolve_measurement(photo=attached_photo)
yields 0°C
